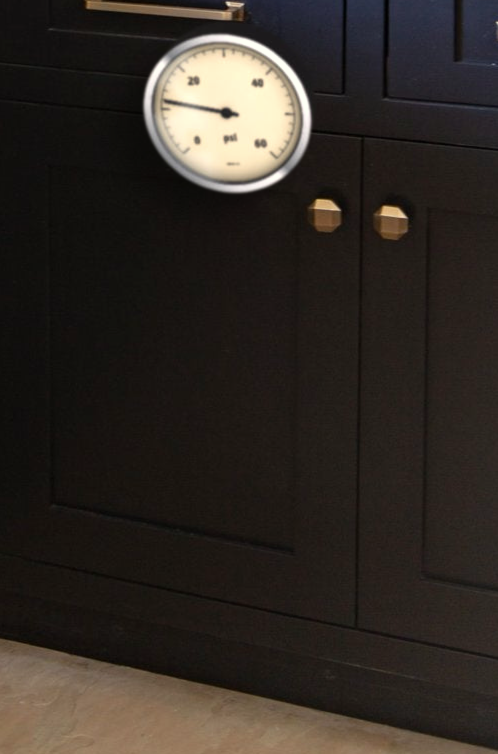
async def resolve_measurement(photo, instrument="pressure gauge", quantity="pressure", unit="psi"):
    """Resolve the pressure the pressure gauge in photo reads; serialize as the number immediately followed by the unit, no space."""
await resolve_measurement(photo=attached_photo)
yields 12psi
